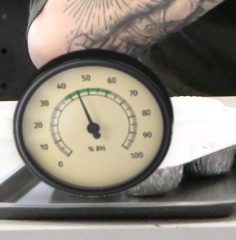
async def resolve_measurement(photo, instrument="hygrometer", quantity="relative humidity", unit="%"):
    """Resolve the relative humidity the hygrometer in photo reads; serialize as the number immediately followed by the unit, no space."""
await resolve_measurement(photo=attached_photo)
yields 45%
